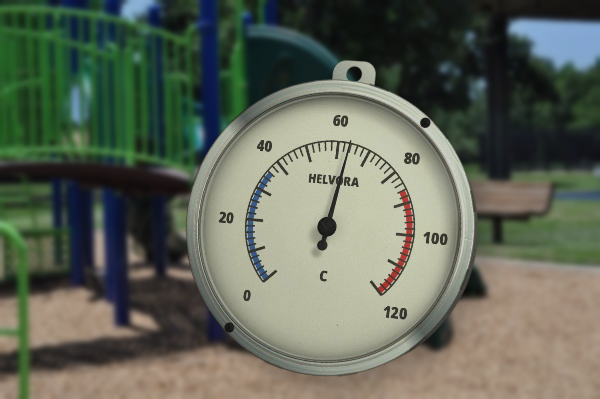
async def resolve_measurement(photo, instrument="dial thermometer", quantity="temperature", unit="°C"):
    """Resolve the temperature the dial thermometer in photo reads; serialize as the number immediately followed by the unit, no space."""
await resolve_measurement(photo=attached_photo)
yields 64°C
